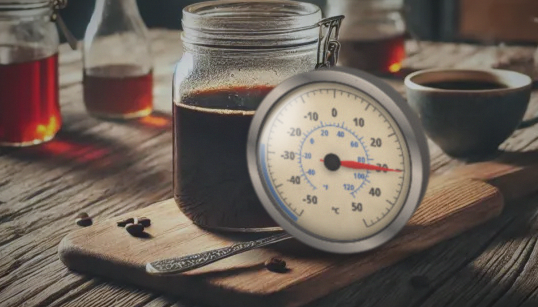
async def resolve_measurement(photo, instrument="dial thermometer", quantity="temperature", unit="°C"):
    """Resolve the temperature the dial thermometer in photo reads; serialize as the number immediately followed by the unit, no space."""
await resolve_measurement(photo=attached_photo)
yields 30°C
